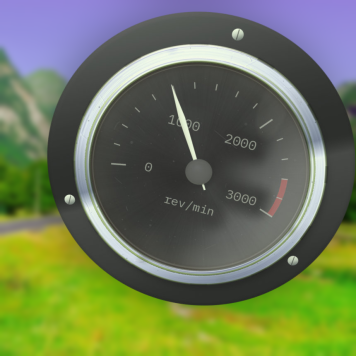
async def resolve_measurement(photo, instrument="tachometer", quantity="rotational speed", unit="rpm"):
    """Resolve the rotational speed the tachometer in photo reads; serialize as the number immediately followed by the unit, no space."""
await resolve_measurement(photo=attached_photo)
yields 1000rpm
